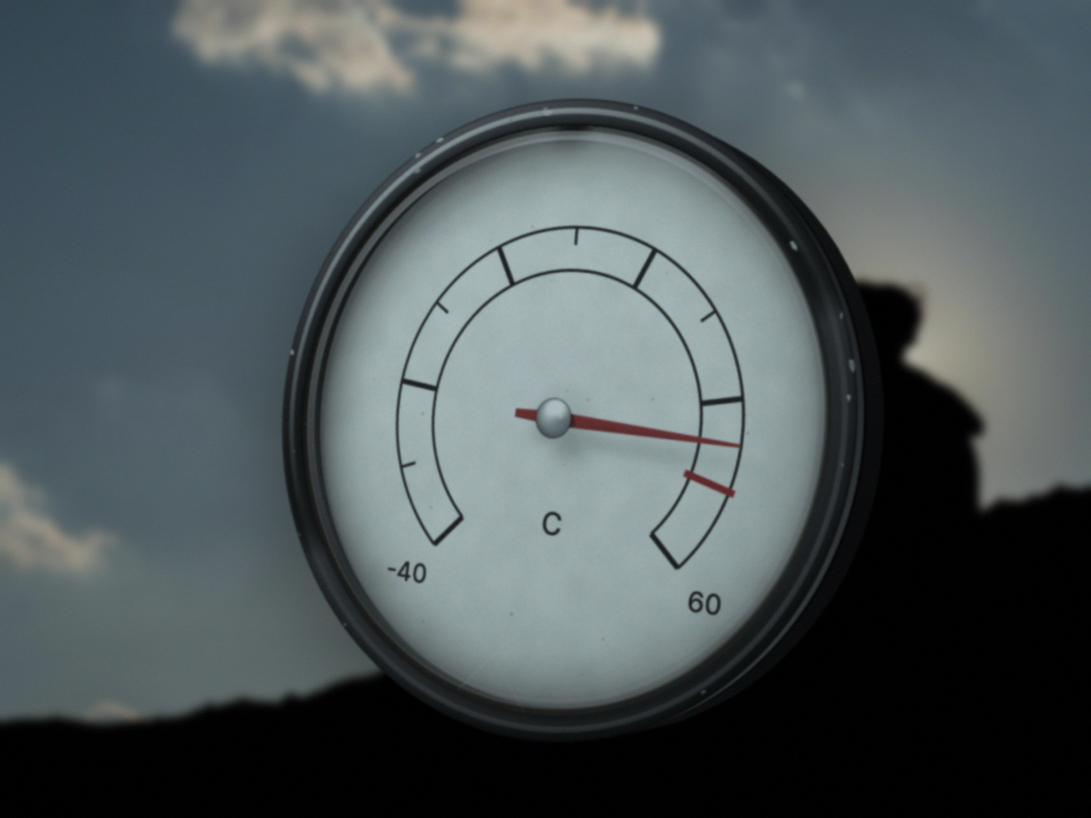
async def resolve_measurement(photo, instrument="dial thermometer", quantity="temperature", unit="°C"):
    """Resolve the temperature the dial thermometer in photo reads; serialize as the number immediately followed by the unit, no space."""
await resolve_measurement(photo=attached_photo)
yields 45°C
